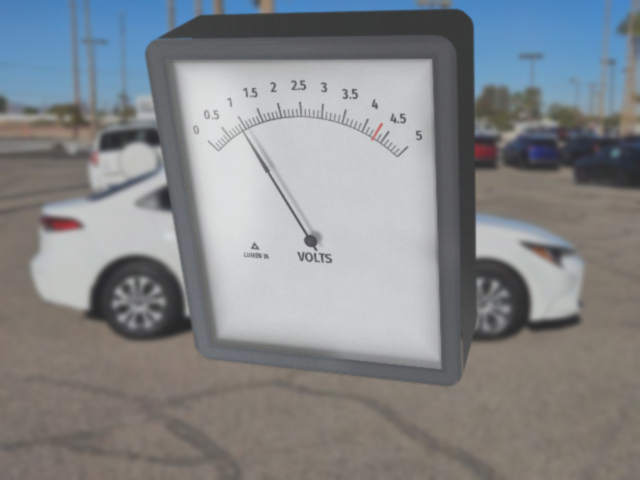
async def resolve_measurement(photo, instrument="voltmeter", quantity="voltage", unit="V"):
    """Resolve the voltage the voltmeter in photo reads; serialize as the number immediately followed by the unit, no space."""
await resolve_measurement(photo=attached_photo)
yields 1V
